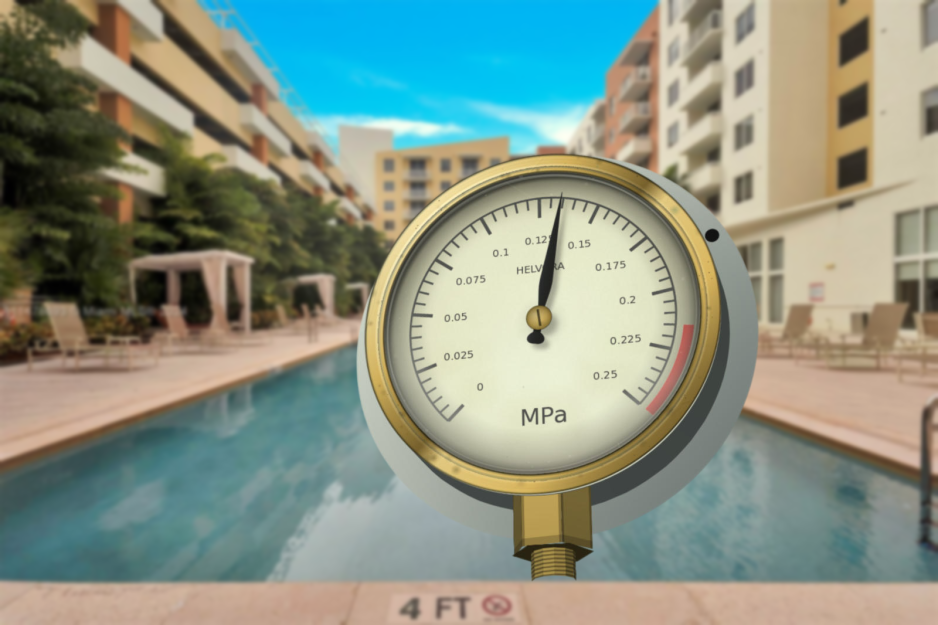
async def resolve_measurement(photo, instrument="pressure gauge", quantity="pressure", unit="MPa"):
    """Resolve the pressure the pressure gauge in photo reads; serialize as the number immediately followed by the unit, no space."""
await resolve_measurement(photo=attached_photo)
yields 0.135MPa
